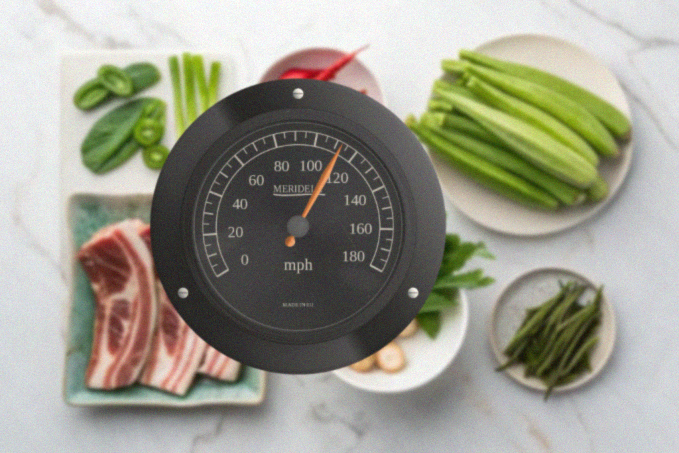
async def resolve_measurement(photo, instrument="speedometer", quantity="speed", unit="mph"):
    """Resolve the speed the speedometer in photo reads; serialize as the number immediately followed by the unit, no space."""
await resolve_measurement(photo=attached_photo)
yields 112.5mph
